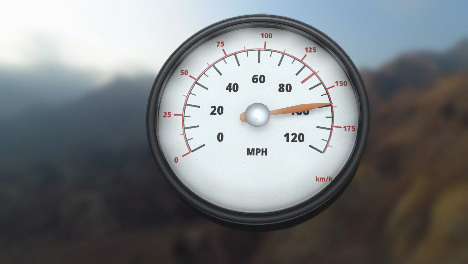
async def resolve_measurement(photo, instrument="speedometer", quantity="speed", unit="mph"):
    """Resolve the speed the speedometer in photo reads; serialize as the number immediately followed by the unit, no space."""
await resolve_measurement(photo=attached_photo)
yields 100mph
